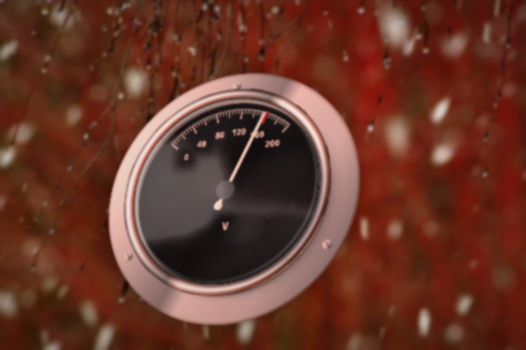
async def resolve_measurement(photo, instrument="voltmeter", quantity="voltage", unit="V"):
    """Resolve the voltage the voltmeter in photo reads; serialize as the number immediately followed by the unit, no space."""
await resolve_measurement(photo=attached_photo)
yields 160V
